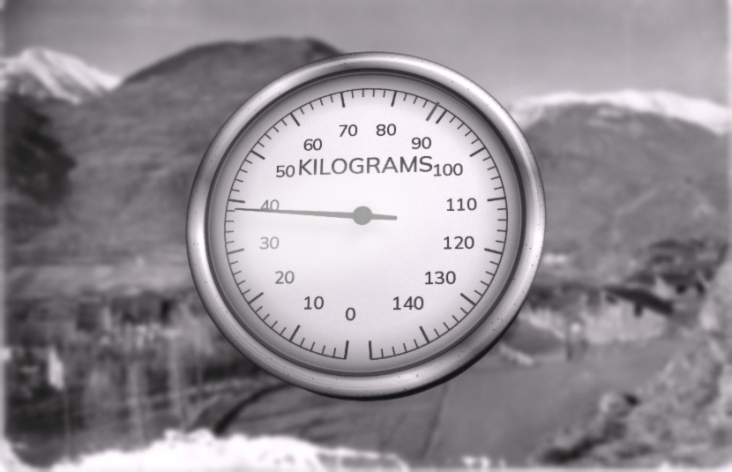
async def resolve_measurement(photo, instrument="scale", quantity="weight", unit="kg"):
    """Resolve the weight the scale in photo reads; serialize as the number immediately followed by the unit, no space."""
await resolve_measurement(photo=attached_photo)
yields 38kg
